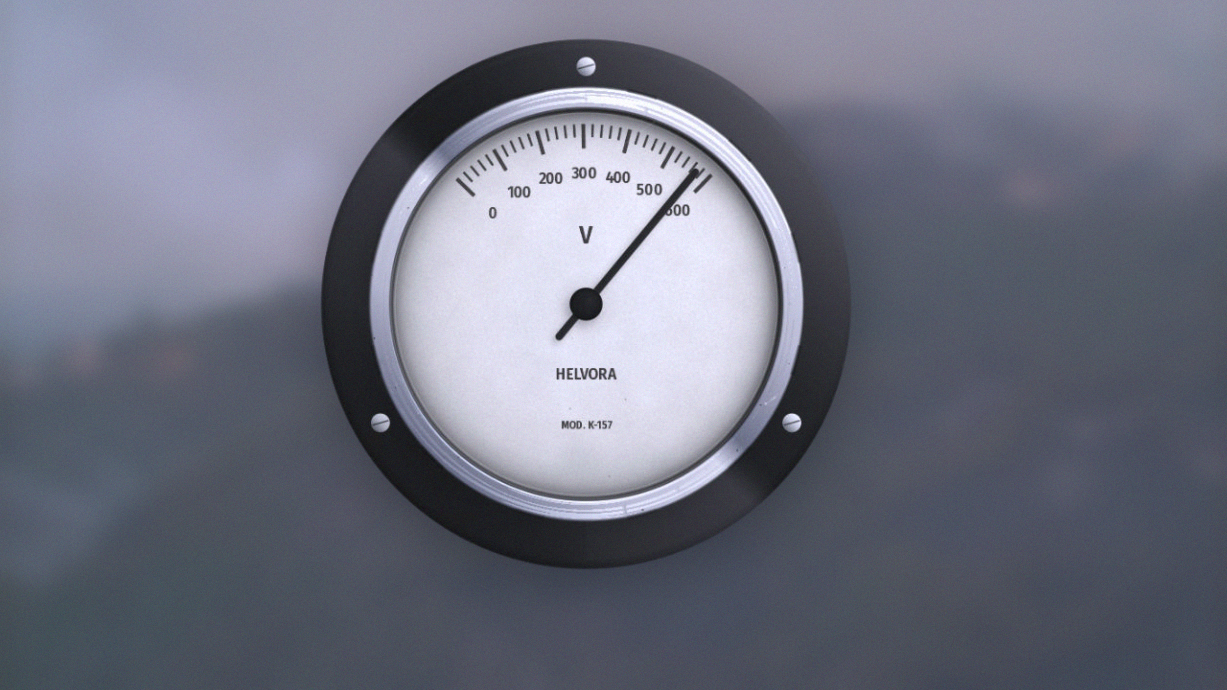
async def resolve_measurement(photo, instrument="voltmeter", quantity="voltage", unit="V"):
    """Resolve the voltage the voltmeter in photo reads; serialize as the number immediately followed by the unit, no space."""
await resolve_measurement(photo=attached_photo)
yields 570V
